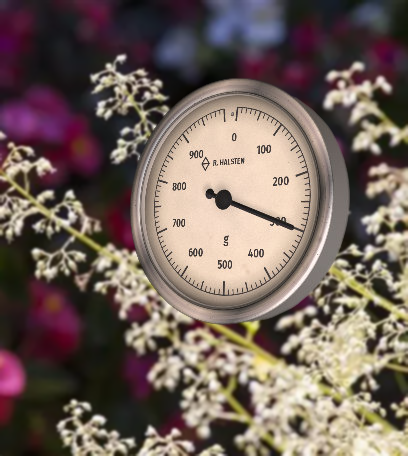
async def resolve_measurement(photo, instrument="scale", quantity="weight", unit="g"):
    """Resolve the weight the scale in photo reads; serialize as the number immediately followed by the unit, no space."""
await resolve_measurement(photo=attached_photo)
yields 300g
